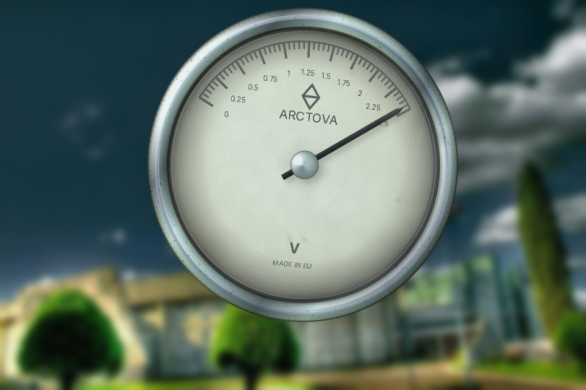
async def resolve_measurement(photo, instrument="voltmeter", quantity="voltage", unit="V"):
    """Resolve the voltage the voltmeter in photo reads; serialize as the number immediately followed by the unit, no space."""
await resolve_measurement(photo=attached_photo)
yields 2.45V
